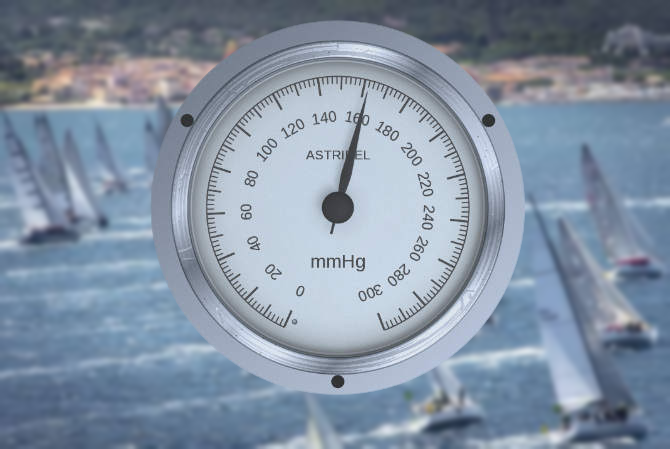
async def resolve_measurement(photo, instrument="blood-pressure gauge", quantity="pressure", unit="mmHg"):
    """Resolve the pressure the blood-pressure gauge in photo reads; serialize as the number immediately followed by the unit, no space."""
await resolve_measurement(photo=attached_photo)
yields 162mmHg
